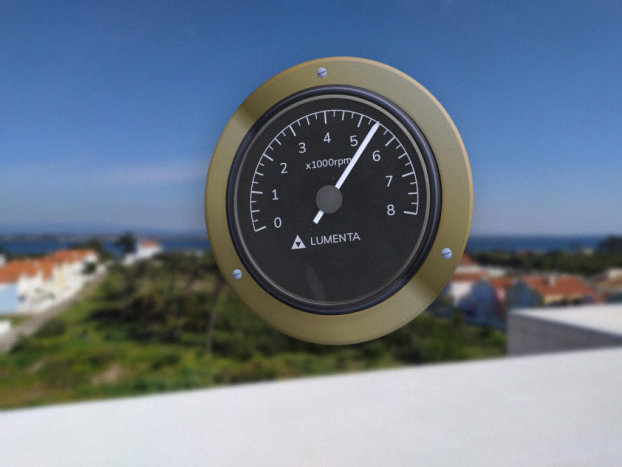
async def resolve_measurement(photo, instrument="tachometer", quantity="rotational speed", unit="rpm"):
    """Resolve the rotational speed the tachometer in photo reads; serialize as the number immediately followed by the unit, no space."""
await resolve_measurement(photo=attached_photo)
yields 5500rpm
